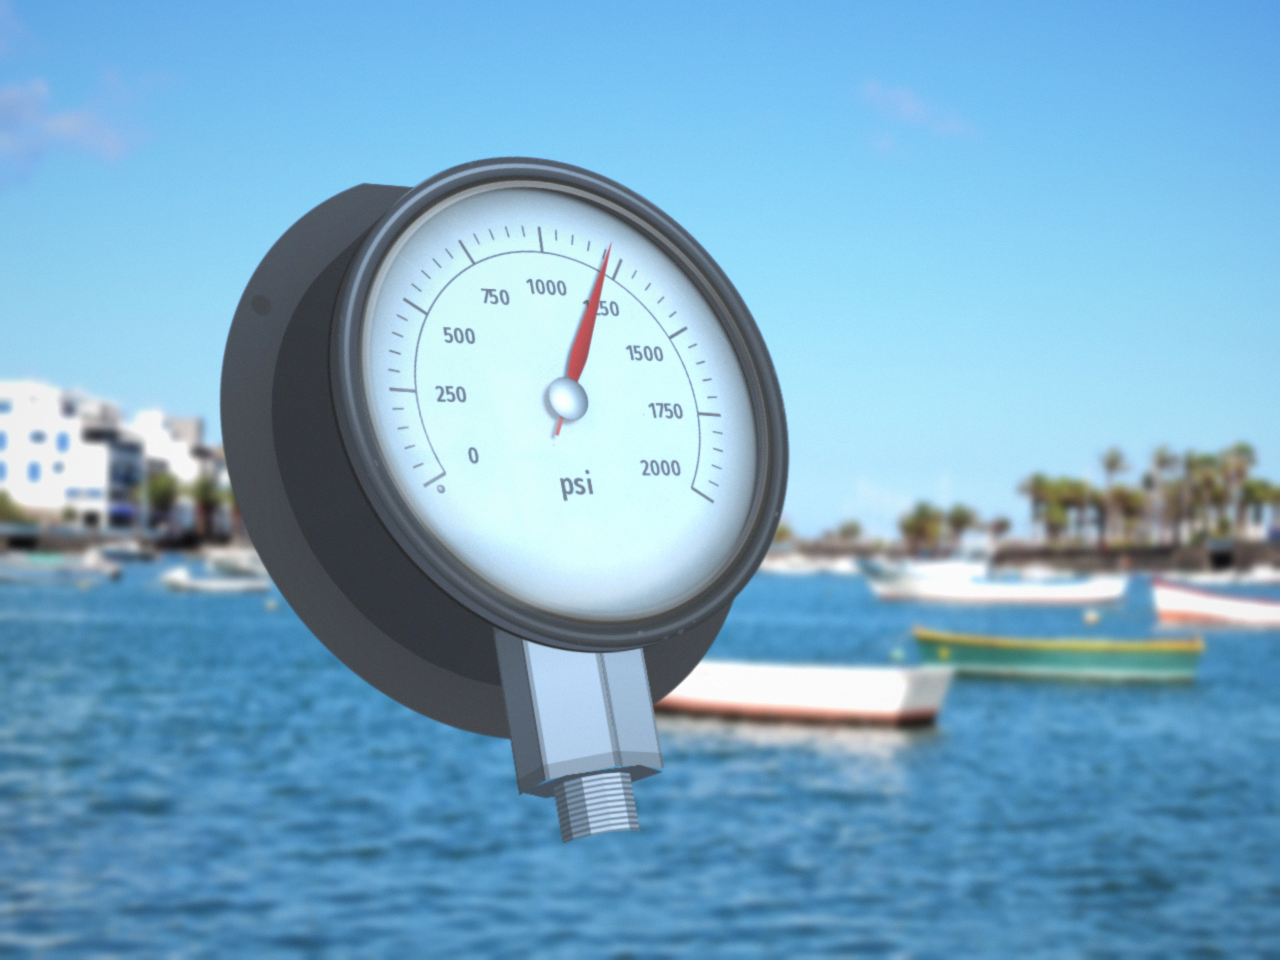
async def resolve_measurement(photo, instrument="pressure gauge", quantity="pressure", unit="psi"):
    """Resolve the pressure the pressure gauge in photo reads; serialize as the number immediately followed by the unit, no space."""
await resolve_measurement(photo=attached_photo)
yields 1200psi
